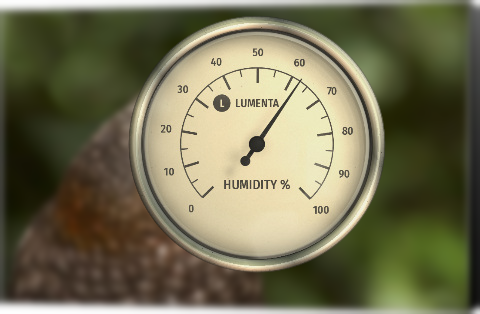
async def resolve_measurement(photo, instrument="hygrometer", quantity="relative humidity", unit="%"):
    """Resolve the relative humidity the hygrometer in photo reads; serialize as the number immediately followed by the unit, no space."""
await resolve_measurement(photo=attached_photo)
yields 62.5%
